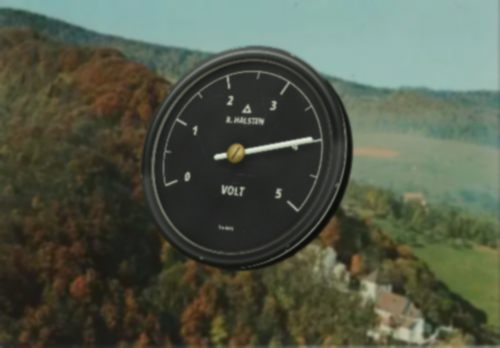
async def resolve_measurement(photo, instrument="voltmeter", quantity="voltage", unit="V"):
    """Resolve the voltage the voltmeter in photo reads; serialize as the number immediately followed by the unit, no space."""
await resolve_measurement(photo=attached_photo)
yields 4V
